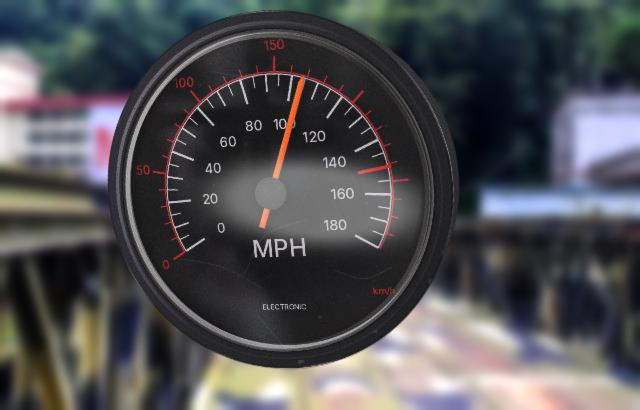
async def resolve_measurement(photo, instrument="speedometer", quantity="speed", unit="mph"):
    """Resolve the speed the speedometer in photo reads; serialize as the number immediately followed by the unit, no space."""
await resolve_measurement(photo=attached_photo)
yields 105mph
